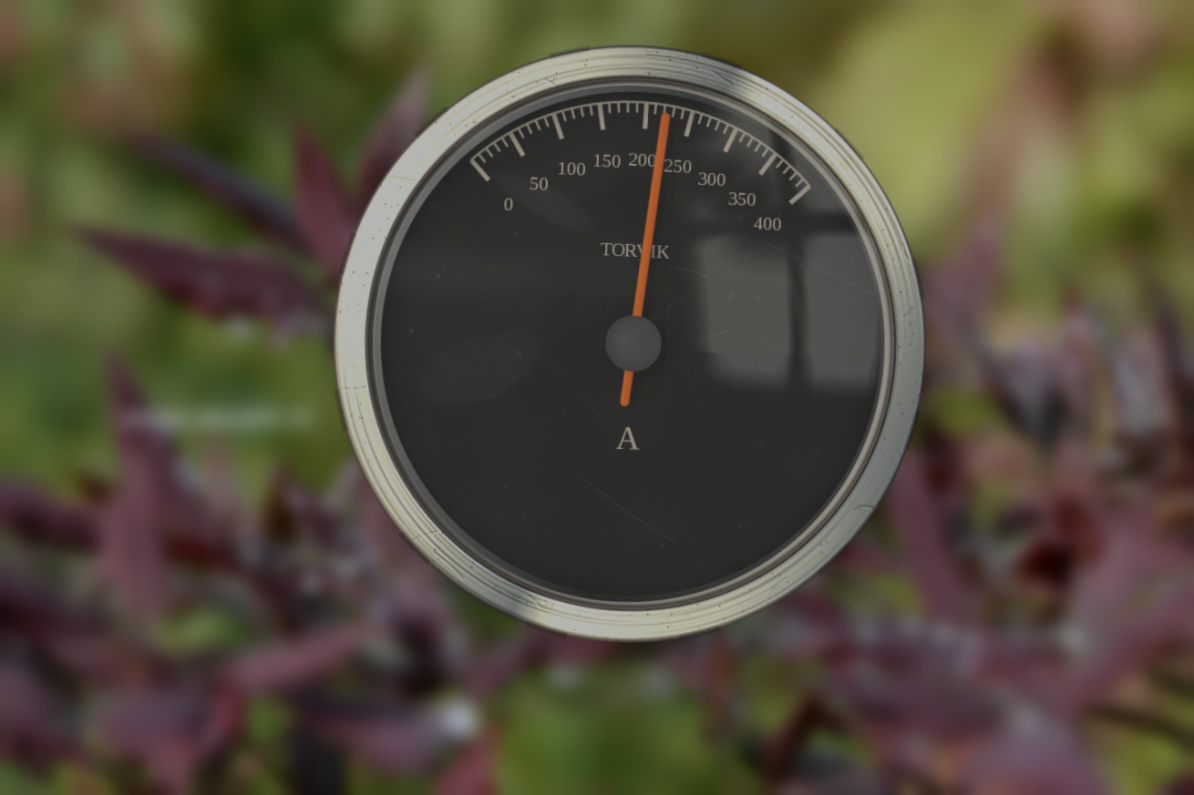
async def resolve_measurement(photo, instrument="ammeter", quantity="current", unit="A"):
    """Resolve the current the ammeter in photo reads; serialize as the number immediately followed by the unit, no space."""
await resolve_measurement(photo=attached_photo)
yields 220A
